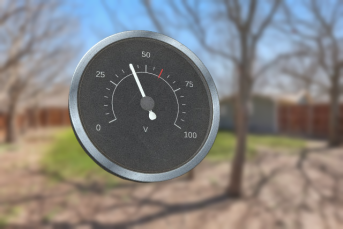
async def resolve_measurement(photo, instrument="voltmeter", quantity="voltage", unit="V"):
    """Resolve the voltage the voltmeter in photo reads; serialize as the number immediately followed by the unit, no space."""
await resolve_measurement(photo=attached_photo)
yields 40V
